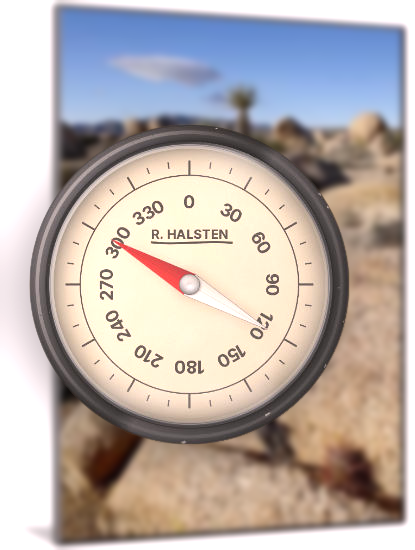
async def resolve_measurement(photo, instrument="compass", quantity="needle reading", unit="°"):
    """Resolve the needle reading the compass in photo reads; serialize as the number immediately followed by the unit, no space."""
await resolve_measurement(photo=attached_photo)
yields 300°
